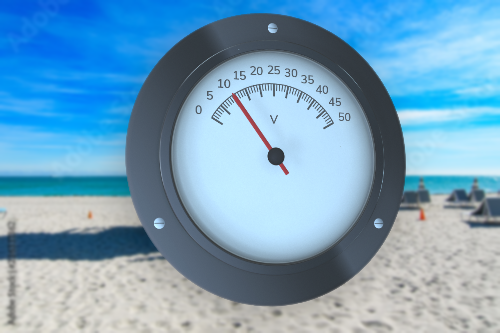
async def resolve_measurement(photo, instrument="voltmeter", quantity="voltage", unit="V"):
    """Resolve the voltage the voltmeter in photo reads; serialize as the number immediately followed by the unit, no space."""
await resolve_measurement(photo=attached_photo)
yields 10V
